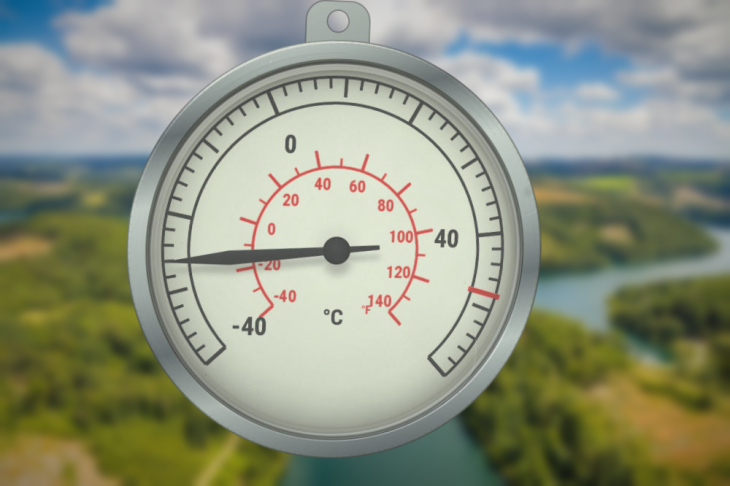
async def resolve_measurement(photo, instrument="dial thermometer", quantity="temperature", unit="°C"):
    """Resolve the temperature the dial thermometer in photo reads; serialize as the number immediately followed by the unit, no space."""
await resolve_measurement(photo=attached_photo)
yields -26°C
